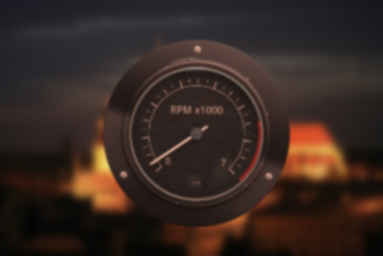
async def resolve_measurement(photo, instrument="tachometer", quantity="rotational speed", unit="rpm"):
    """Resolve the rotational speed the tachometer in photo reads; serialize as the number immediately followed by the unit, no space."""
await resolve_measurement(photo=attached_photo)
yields 250rpm
